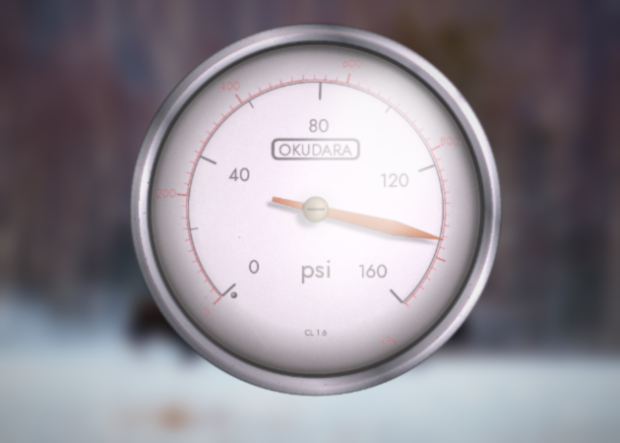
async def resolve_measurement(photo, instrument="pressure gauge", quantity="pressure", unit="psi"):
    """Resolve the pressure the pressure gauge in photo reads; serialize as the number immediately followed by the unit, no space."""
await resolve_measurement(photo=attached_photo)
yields 140psi
